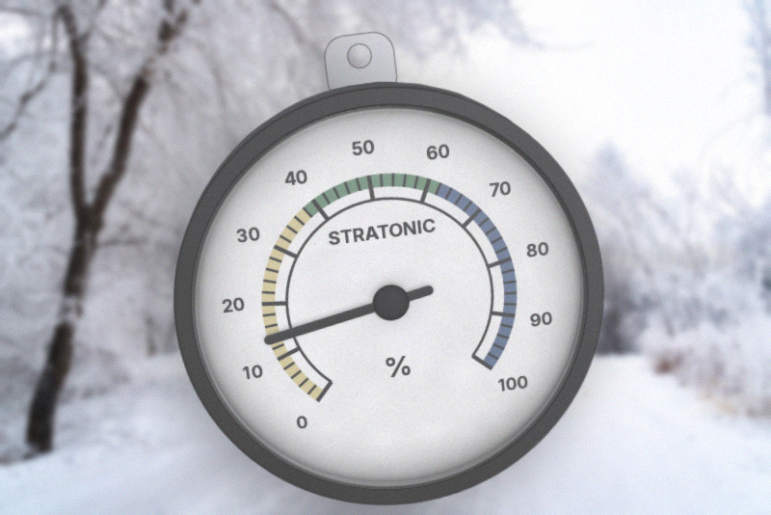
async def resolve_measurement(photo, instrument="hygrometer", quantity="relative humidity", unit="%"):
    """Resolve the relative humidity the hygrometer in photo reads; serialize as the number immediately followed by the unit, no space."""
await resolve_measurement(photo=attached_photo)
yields 14%
